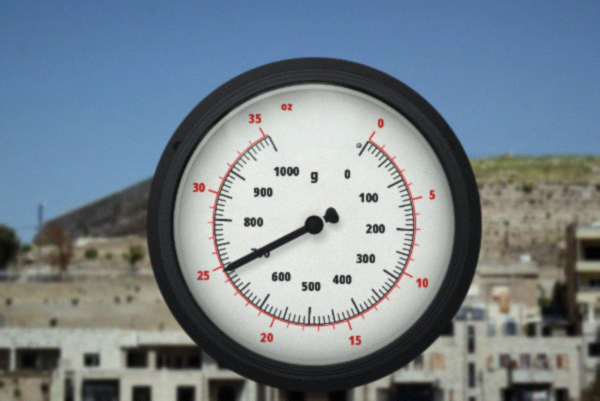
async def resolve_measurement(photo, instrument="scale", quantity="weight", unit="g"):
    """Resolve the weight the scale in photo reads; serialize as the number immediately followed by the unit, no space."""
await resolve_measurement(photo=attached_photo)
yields 700g
